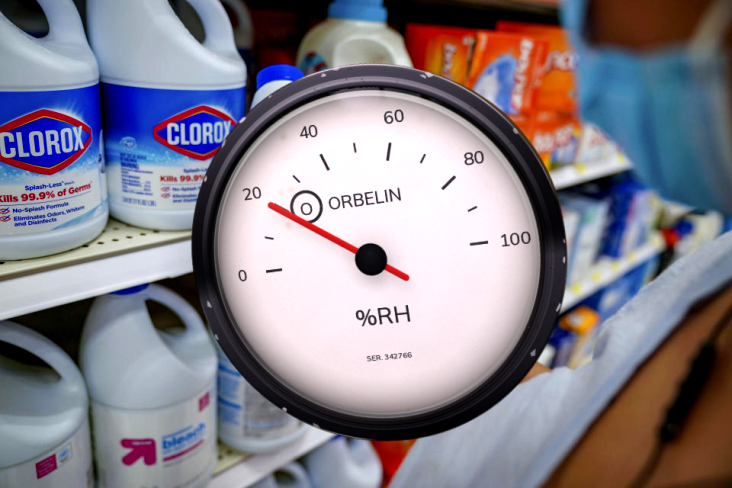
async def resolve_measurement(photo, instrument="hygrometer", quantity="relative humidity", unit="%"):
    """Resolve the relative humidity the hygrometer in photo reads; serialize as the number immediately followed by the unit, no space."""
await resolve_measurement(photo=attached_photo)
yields 20%
